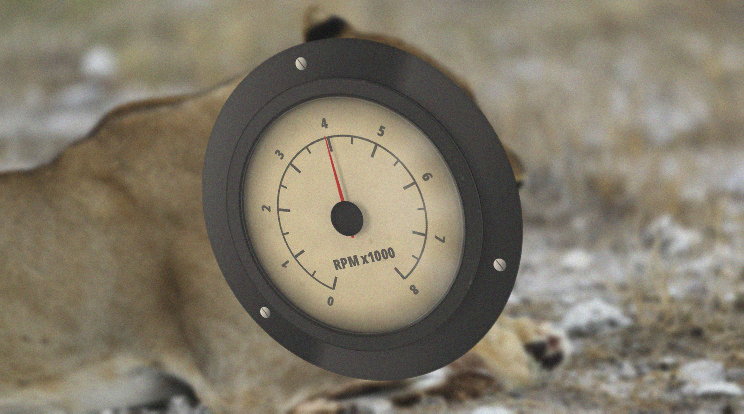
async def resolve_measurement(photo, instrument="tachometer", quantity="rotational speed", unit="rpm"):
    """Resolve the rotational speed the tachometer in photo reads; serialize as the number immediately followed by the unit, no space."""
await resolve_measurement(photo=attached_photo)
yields 4000rpm
